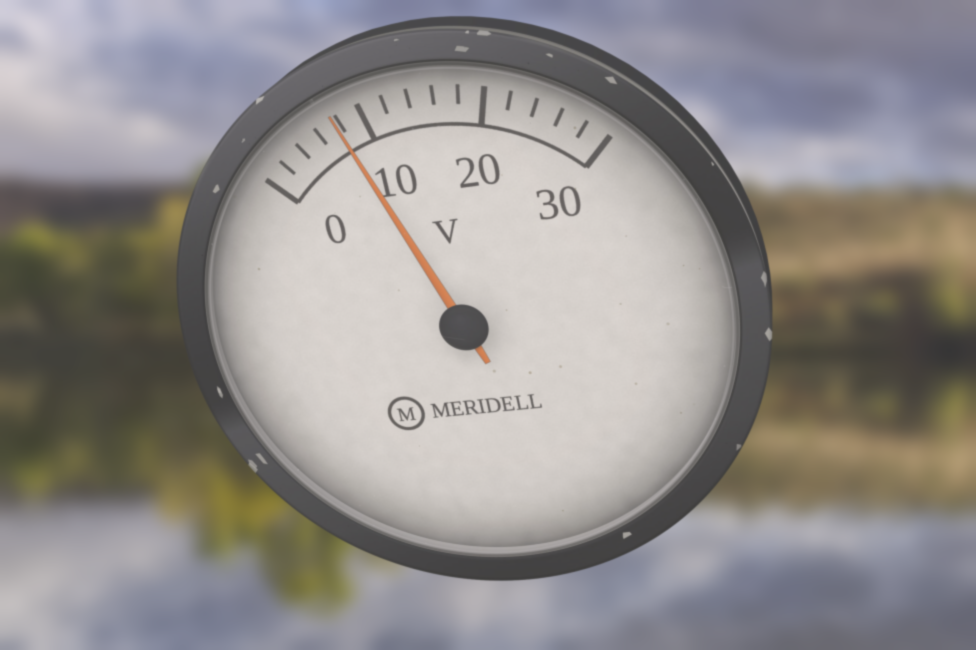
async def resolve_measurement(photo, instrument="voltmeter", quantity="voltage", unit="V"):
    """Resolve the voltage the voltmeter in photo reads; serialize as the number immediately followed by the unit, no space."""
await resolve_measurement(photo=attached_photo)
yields 8V
